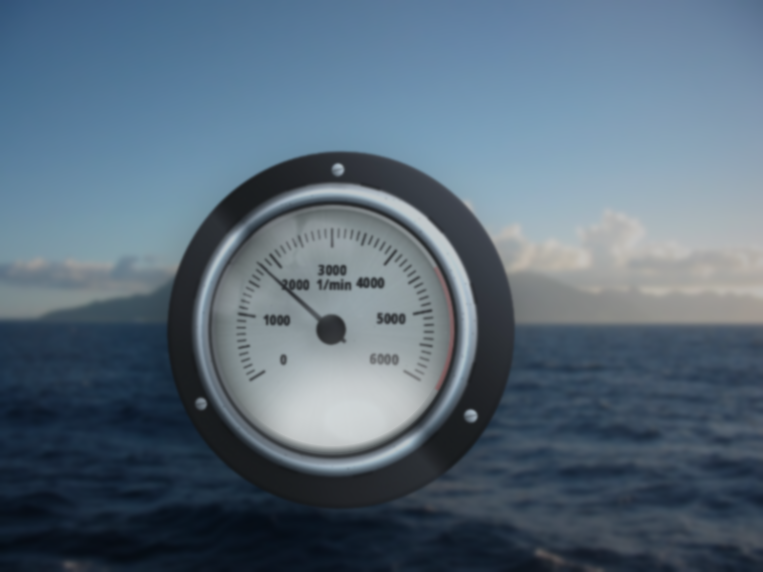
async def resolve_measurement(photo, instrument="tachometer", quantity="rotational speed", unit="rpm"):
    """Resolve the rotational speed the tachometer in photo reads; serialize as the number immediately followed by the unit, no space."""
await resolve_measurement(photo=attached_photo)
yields 1800rpm
